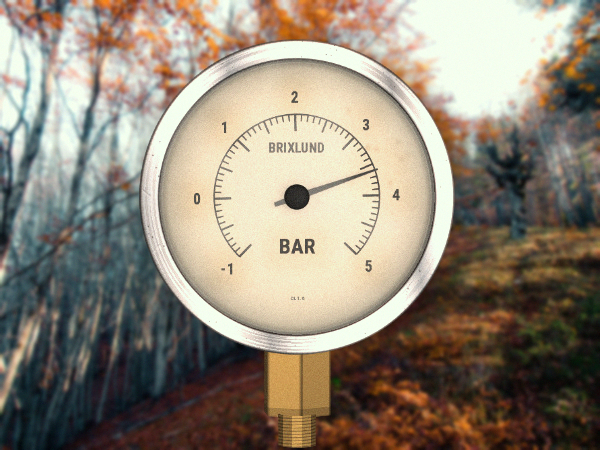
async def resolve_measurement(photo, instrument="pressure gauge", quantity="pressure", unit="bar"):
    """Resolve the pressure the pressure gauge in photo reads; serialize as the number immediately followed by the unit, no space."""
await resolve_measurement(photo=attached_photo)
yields 3.6bar
